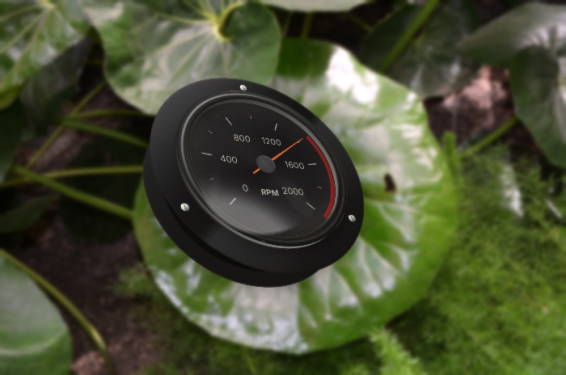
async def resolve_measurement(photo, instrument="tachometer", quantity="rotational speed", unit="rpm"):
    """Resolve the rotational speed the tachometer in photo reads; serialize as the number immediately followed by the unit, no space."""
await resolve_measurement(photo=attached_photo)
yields 1400rpm
